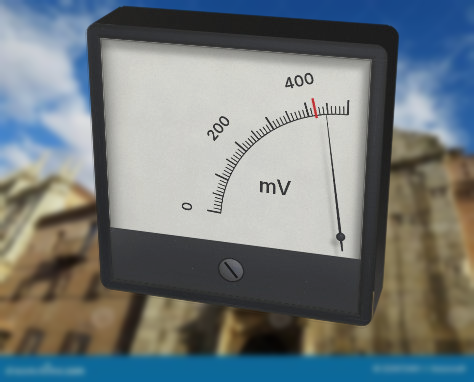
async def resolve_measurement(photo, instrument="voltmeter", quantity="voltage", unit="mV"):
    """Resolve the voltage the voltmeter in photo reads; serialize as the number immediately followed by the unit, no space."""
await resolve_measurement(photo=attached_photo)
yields 450mV
